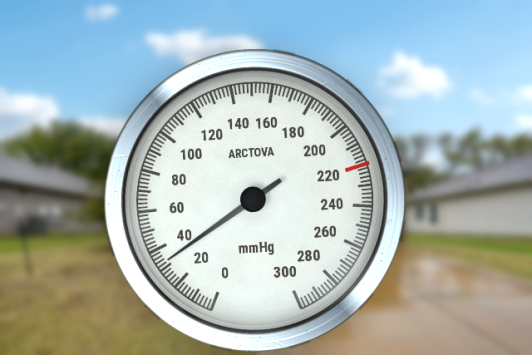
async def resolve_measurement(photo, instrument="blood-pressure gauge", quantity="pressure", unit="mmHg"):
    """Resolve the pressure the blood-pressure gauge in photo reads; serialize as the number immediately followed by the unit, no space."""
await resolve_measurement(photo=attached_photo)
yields 32mmHg
